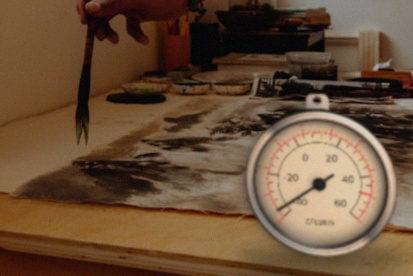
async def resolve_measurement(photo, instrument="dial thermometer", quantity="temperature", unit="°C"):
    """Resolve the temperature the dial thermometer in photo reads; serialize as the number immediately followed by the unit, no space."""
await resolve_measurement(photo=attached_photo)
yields -36°C
